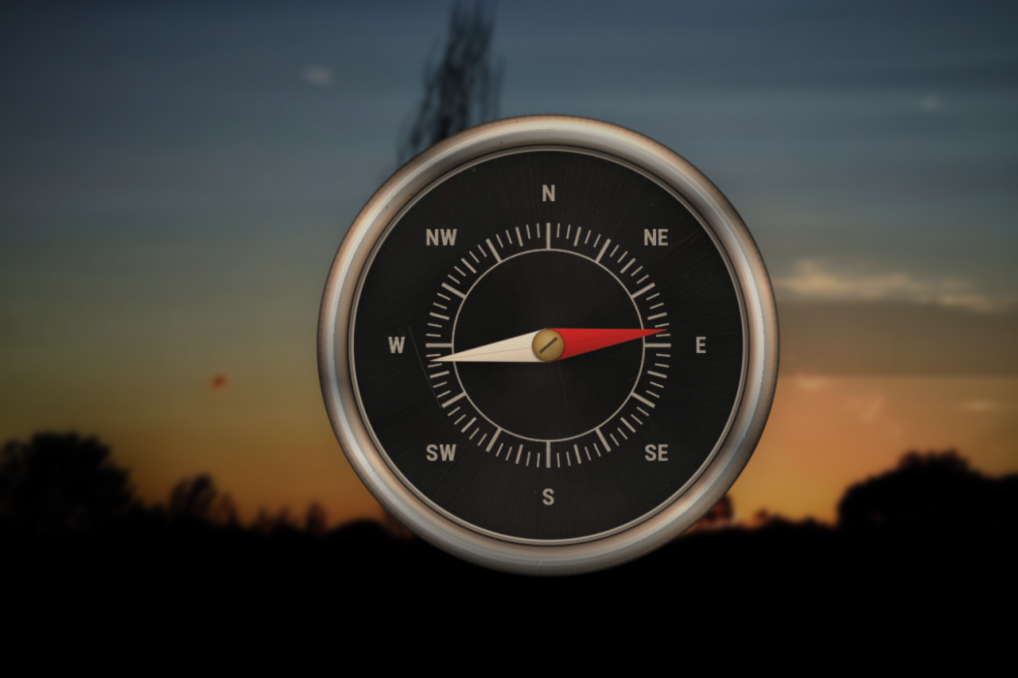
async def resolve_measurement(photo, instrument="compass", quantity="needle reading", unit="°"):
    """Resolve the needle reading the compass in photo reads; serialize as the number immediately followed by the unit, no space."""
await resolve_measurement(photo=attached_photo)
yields 82.5°
